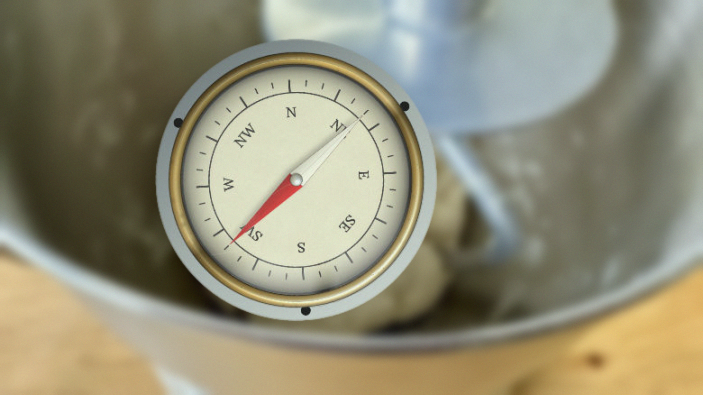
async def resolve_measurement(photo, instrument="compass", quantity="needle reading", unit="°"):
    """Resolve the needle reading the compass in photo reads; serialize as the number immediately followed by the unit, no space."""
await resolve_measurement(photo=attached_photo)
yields 230°
